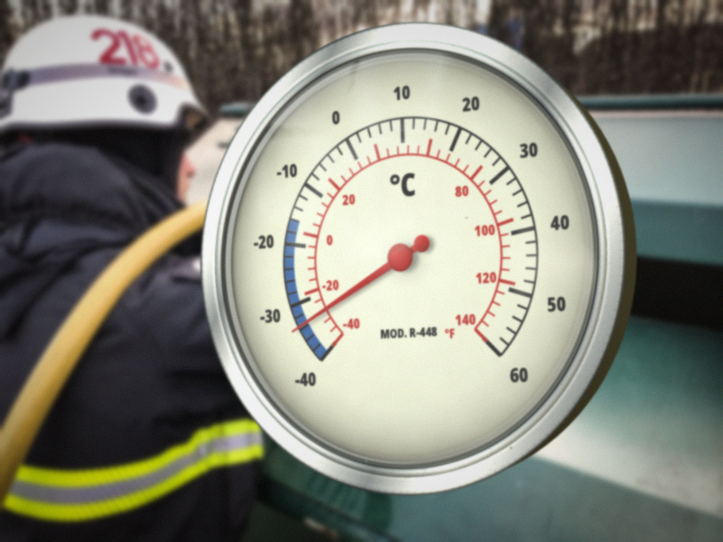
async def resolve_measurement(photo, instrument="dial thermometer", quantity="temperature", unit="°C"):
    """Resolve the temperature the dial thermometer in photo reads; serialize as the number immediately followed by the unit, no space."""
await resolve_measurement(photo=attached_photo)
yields -34°C
